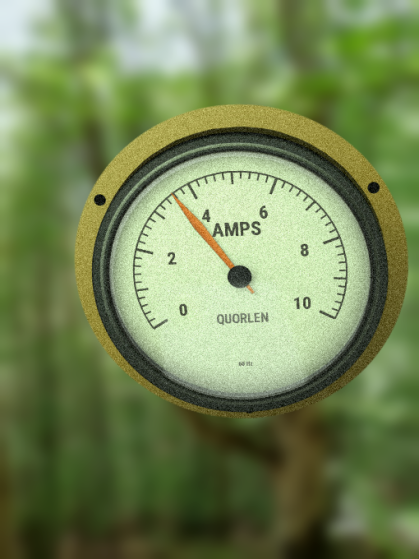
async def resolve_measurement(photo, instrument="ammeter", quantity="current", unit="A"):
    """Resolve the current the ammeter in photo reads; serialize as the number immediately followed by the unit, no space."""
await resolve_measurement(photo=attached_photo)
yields 3.6A
